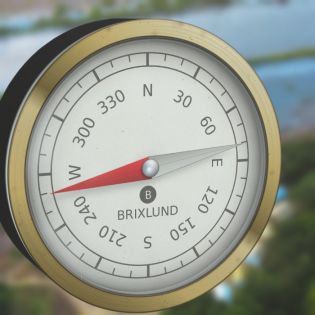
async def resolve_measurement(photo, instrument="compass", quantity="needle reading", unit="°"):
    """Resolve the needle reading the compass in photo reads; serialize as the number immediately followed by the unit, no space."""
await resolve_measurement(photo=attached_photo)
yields 260°
